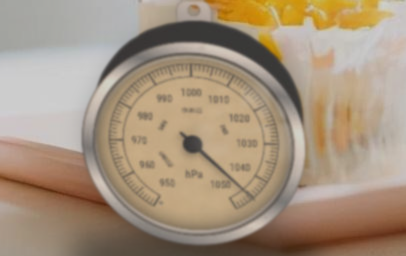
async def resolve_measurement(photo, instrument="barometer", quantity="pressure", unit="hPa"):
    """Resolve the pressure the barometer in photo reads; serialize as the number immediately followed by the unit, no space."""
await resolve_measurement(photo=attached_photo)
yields 1045hPa
